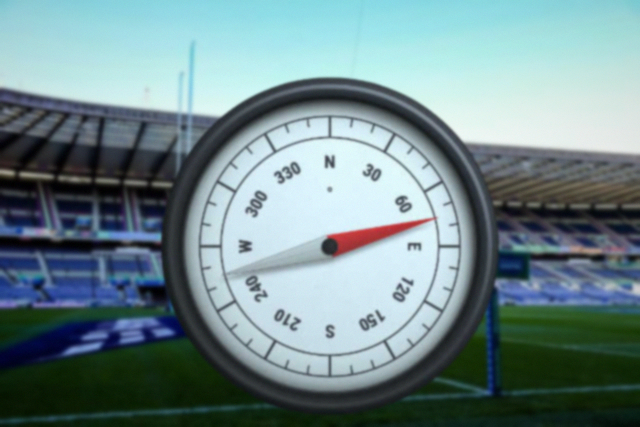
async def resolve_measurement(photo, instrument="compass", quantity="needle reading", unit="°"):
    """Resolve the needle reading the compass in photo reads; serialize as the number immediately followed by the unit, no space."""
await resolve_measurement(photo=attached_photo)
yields 75°
